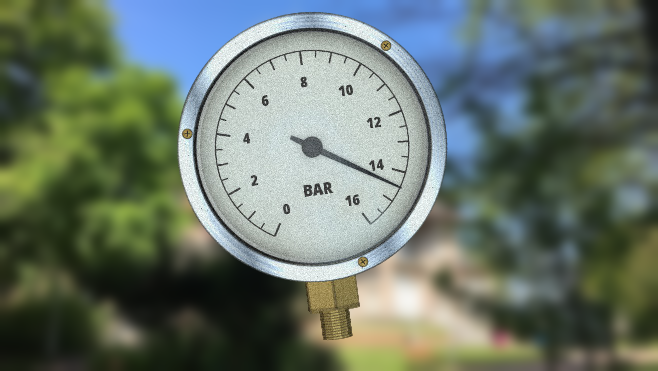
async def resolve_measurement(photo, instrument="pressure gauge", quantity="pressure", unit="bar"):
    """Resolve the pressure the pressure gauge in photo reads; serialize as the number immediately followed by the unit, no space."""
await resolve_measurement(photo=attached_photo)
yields 14.5bar
